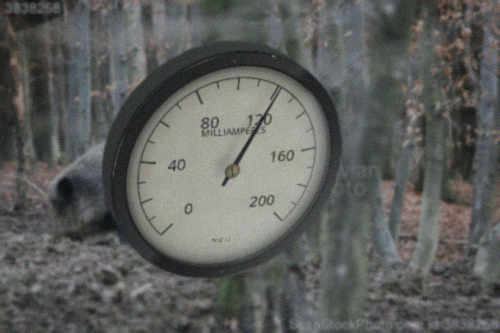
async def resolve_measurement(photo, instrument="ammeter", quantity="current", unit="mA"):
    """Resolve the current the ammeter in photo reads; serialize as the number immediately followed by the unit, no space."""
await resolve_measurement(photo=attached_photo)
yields 120mA
